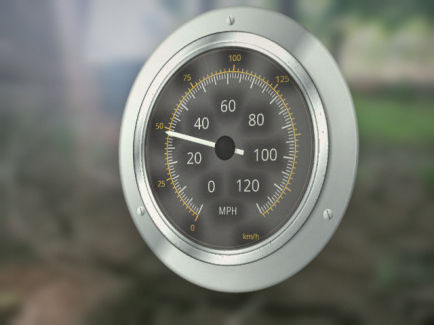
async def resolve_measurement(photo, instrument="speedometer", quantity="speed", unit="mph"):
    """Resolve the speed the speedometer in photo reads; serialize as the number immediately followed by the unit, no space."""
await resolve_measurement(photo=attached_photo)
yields 30mph
